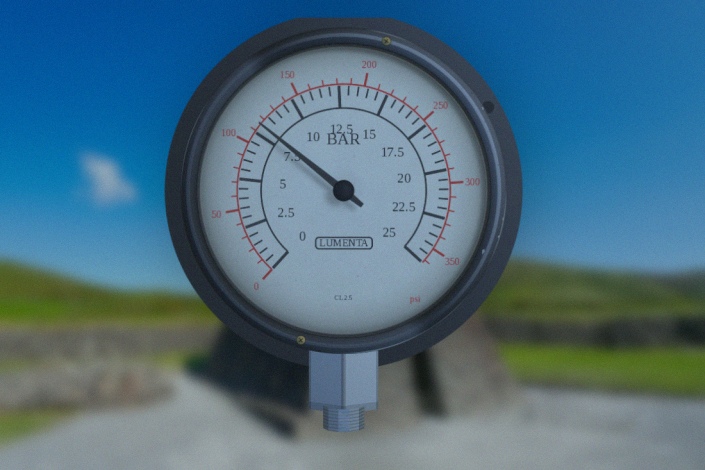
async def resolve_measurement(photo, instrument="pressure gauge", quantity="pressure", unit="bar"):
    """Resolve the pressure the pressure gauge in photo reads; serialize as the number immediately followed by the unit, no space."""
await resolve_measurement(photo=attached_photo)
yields 8bar
